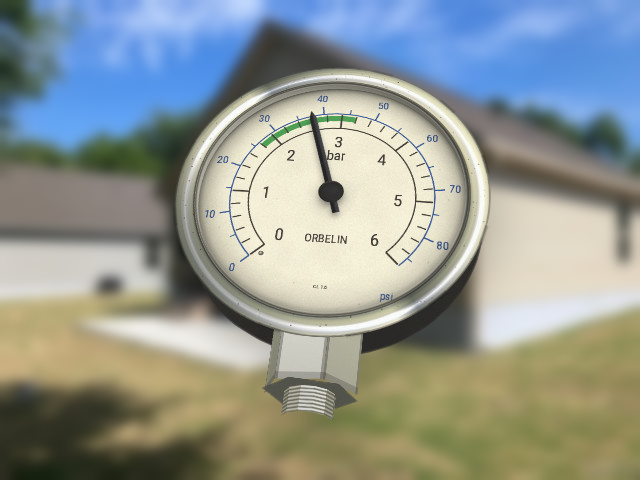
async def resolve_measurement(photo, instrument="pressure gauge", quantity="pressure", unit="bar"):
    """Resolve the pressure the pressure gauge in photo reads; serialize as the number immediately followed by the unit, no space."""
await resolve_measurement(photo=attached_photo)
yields 2.6bar
